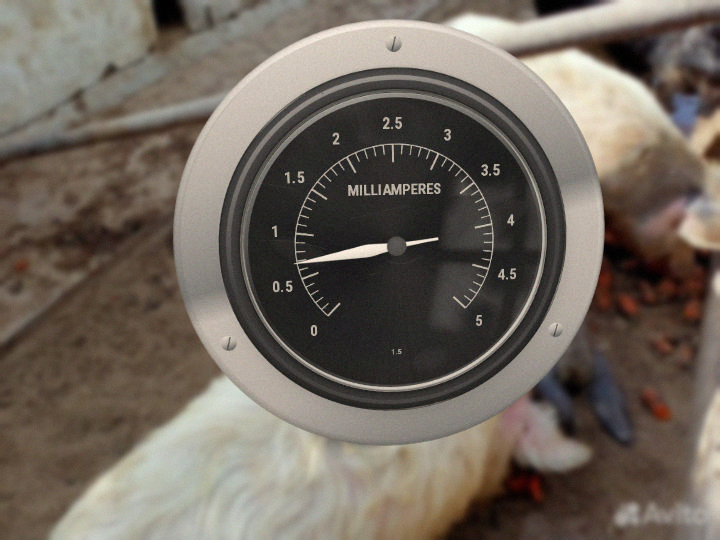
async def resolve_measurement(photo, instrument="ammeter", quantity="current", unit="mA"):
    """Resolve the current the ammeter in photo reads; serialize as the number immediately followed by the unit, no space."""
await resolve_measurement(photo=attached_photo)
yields 0.7mA
